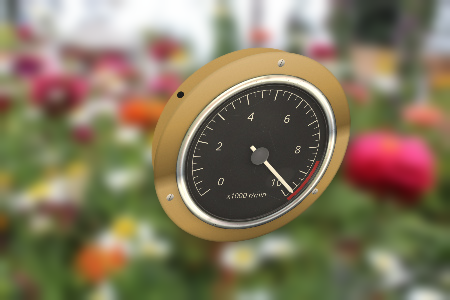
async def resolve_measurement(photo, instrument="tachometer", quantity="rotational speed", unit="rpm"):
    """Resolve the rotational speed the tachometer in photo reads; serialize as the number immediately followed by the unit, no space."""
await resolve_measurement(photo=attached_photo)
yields 9750rpm
